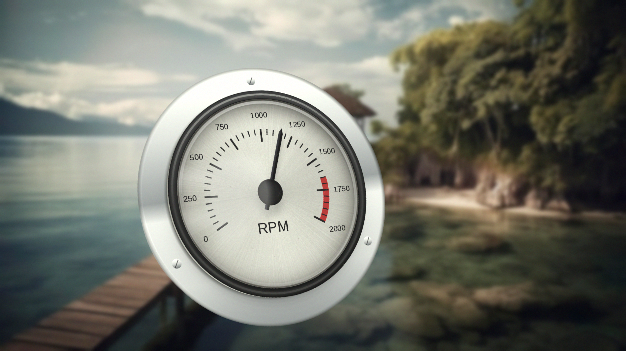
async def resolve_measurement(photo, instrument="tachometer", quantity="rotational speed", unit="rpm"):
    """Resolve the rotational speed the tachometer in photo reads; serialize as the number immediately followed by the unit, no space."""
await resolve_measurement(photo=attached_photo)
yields 1150rpm
